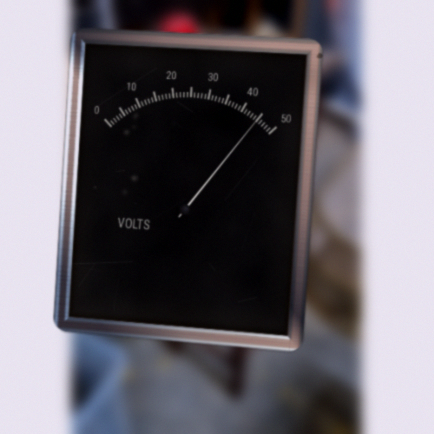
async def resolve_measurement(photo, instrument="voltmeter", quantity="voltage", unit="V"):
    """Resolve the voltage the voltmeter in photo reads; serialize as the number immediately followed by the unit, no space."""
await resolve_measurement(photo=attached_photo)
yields 45V
